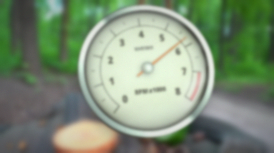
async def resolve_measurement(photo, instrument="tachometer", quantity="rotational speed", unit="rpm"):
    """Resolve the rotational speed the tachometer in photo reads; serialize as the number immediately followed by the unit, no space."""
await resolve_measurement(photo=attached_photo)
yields 5750rpm
